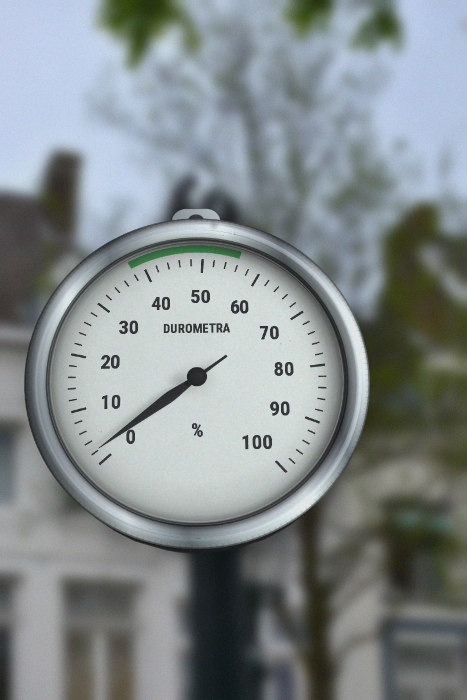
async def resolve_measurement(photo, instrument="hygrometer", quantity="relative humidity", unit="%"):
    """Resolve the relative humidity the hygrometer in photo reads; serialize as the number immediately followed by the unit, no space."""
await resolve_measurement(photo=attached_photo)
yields 2%
